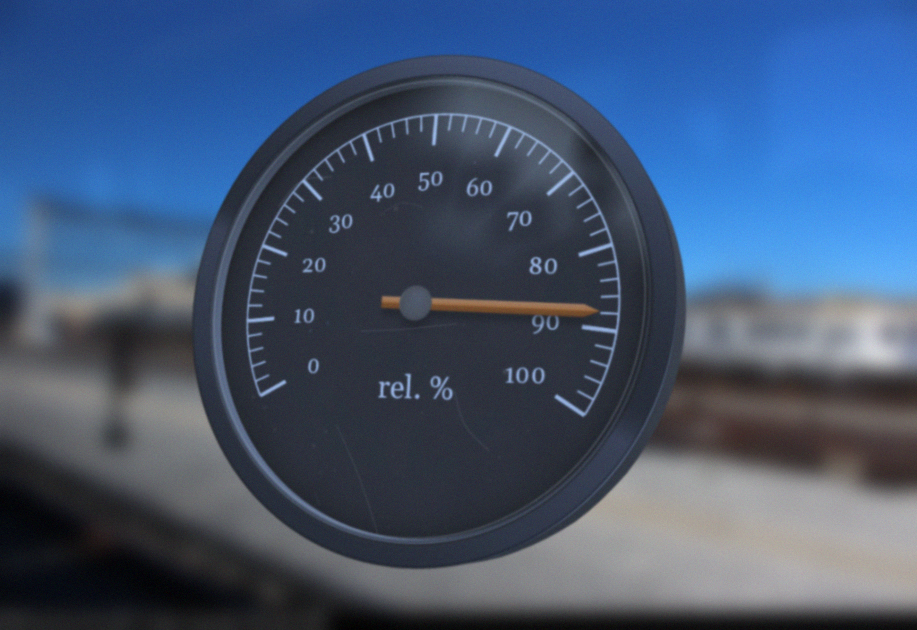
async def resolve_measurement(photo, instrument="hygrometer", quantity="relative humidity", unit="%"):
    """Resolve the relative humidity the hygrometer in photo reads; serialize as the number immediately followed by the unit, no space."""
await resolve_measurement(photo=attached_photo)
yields 88%
